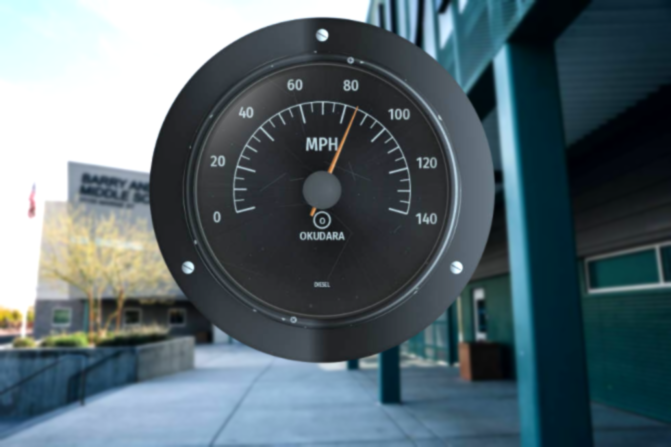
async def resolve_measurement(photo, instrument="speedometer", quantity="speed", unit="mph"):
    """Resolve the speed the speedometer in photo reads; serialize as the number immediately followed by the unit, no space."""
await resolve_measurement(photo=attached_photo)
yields 85mph
